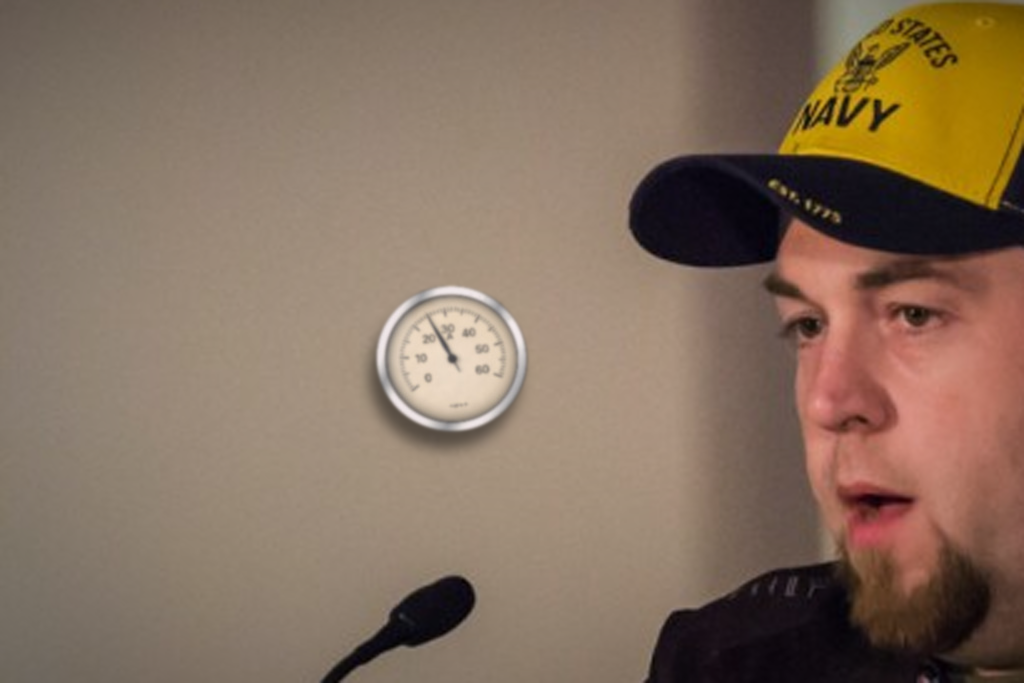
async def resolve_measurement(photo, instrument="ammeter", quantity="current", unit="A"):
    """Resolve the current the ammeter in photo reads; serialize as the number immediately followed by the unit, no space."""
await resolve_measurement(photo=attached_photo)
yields 25A
